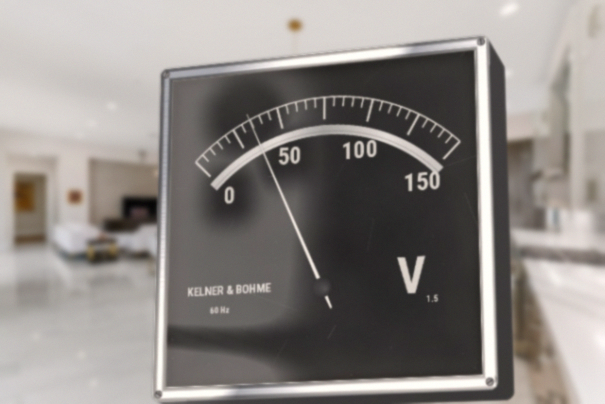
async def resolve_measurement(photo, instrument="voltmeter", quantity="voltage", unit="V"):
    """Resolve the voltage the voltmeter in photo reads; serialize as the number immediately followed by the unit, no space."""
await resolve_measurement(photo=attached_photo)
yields 35V
